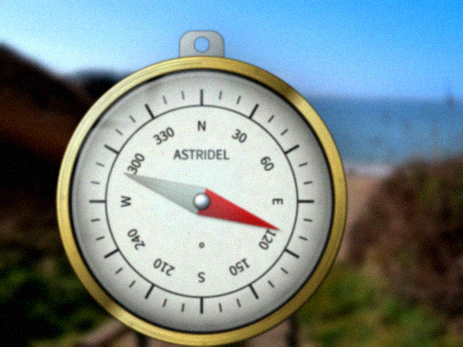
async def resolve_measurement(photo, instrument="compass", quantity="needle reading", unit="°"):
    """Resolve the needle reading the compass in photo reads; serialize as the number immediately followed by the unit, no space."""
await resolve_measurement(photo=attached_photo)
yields 110°
